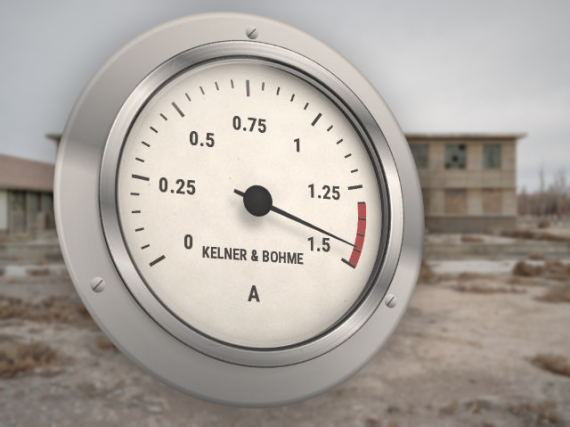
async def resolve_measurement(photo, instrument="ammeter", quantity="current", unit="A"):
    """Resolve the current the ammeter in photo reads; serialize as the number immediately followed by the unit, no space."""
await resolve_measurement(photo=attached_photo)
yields 1.45A
